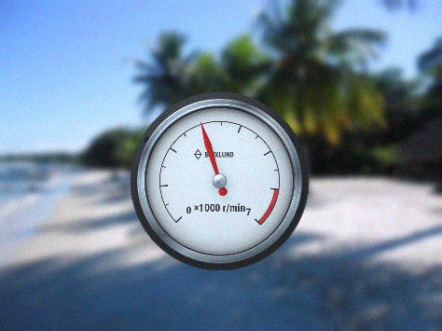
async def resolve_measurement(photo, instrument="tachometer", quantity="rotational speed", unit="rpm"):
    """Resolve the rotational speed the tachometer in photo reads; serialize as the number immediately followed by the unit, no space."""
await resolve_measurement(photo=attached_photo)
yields 3000rpm
